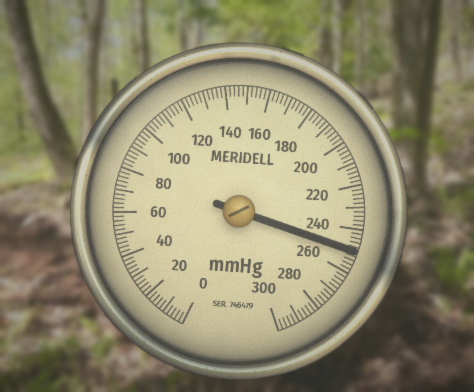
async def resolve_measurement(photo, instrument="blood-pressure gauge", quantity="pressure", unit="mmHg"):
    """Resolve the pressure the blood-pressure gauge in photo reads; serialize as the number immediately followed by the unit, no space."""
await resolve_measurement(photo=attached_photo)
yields 250mmHg
